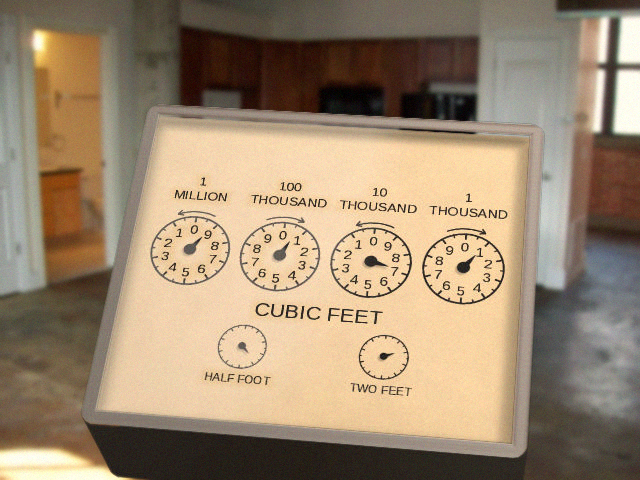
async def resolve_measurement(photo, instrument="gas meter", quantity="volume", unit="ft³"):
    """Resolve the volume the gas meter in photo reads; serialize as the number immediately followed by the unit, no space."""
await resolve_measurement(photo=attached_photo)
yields 907100ft³
